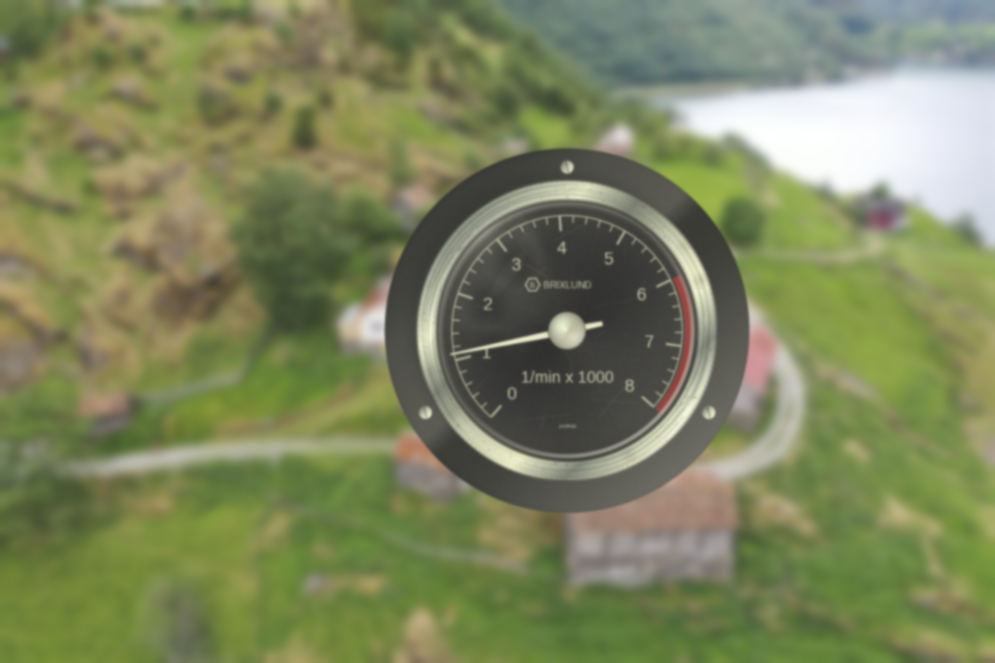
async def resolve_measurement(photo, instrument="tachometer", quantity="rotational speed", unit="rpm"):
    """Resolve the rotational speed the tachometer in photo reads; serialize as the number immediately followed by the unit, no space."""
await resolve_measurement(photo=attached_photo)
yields 1100rpm
